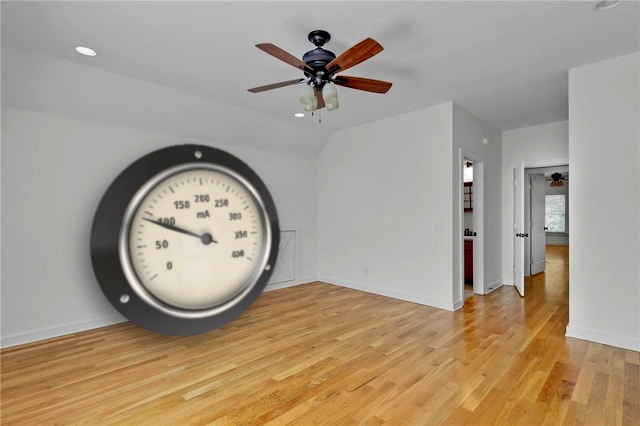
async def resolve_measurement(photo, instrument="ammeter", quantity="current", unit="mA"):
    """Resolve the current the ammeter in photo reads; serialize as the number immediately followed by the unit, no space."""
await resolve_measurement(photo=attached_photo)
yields 90mA
